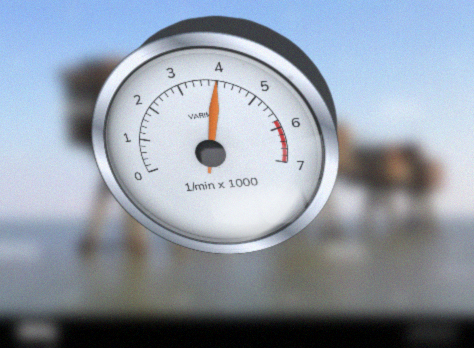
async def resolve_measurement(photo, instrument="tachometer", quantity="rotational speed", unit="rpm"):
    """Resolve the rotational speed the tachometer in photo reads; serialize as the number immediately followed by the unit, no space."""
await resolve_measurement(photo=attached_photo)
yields 4000rpm
